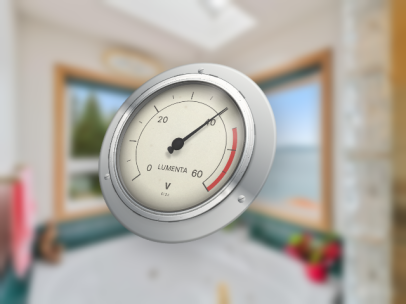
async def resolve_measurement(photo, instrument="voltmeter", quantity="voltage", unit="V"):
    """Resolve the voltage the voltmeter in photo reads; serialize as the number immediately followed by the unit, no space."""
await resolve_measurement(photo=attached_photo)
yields 40V
